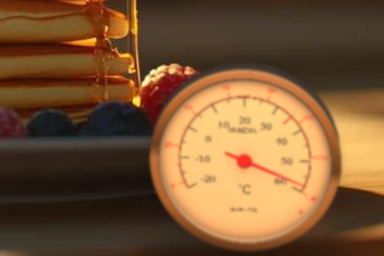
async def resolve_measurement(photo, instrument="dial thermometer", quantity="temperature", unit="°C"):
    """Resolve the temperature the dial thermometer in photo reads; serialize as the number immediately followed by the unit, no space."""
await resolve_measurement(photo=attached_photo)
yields 57.5°C
